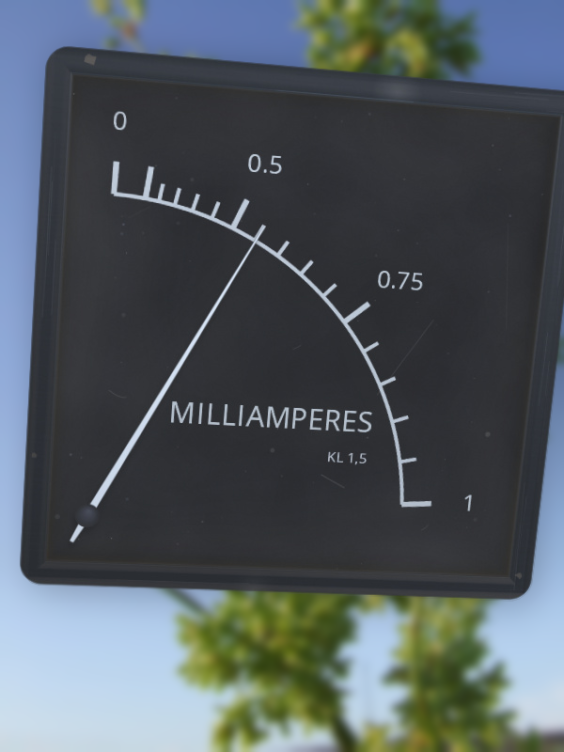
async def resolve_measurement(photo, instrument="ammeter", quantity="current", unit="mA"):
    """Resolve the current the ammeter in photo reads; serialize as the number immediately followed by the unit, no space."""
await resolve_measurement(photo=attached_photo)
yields 0.55mA
